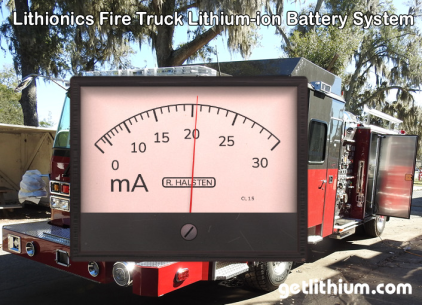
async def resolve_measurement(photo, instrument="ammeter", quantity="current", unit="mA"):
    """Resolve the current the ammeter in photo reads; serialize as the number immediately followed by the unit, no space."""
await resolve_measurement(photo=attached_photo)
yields 20.5mA
